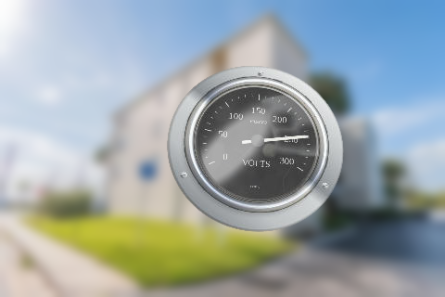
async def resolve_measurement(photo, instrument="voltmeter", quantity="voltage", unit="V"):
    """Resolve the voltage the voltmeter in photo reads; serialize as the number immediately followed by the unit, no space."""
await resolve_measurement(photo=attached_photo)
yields 250V
